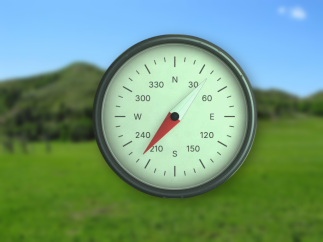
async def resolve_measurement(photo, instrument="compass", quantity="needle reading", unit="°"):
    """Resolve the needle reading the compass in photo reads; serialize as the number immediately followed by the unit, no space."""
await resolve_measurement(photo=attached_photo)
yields 220°
